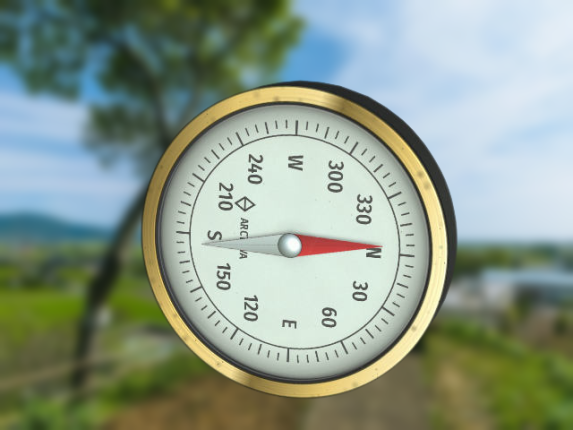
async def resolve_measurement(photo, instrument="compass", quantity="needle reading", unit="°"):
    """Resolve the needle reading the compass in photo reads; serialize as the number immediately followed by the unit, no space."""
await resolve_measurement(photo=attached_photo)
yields 355°
